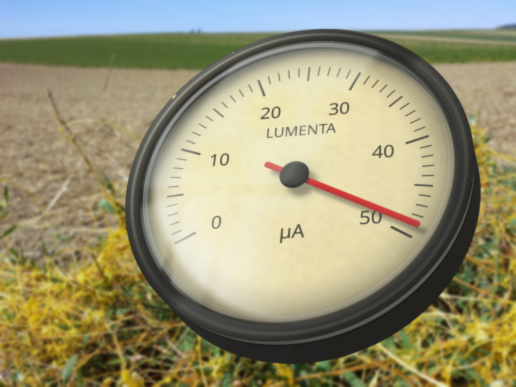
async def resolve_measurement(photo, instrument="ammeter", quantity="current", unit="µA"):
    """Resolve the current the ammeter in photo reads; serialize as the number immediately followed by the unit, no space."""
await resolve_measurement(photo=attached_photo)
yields 49µA
